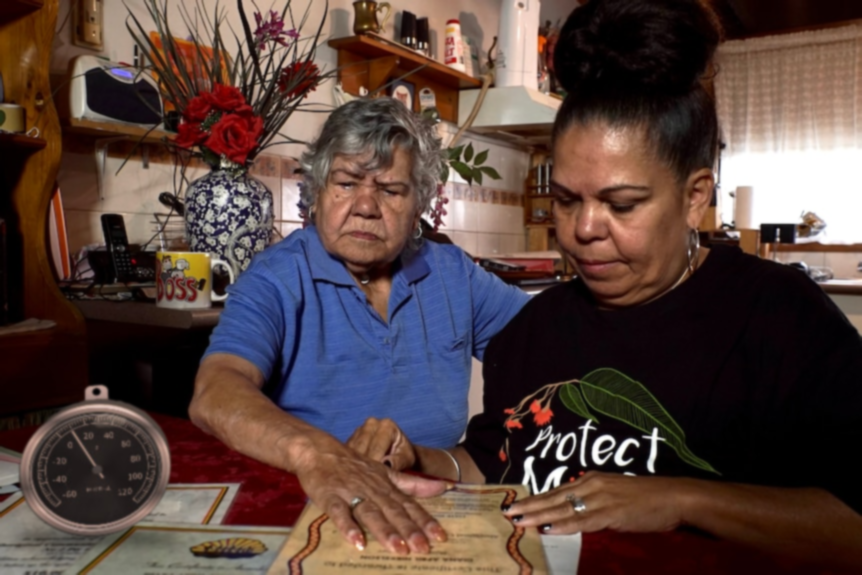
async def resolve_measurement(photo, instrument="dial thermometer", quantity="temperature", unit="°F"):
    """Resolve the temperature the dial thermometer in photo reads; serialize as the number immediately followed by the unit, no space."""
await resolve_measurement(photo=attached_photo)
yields 10°F
